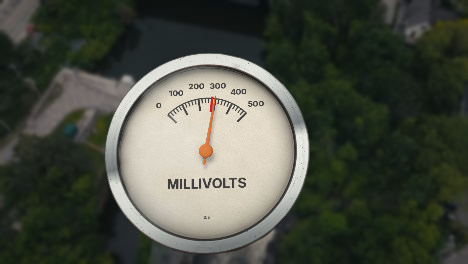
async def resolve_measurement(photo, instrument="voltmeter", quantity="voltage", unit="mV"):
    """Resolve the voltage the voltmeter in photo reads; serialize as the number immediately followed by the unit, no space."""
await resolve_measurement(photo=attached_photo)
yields 300mV
